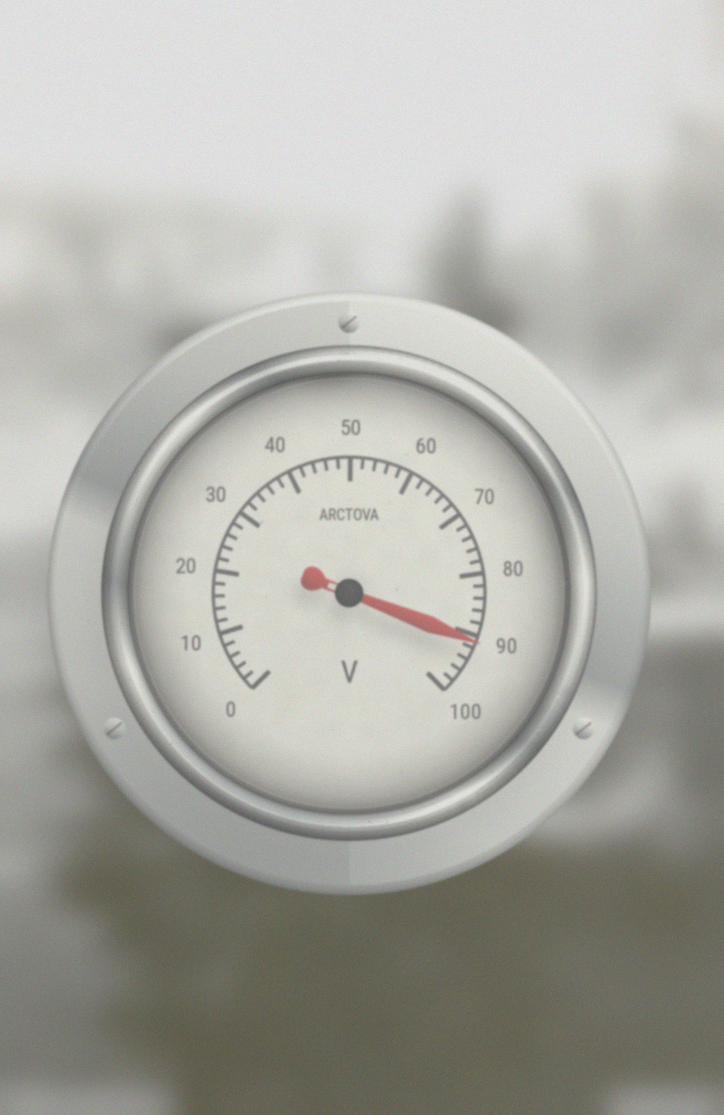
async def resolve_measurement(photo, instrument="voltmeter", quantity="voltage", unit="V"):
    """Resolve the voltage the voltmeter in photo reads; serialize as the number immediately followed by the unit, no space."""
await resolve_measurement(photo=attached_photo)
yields 91V
